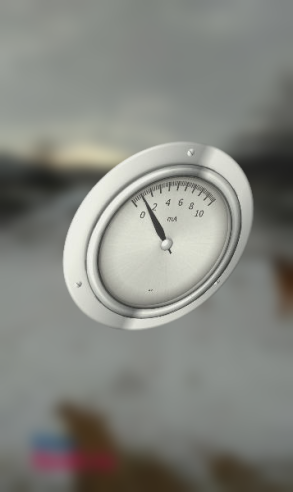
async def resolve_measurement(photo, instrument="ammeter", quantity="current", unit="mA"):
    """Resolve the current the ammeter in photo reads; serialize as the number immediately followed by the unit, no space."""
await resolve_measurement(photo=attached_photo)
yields 1mA
